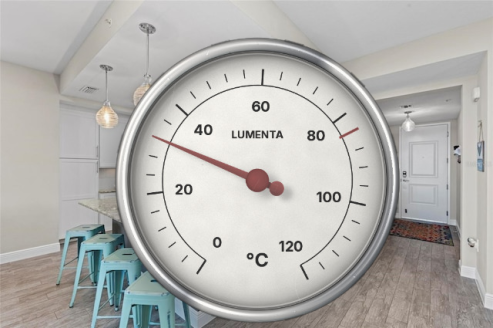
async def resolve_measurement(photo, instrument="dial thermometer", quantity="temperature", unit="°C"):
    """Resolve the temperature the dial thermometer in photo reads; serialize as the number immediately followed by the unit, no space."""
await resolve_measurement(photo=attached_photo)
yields 32°C
